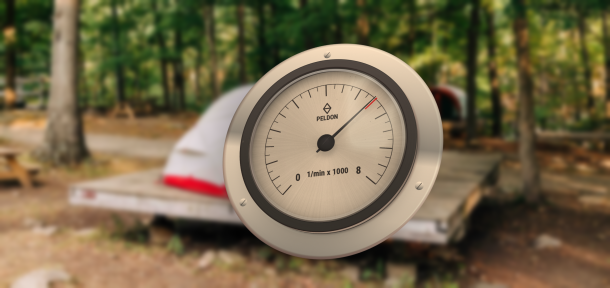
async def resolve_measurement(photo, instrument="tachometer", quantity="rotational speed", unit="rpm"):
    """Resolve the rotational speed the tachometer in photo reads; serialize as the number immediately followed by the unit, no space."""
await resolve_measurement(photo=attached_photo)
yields 5500rpm
